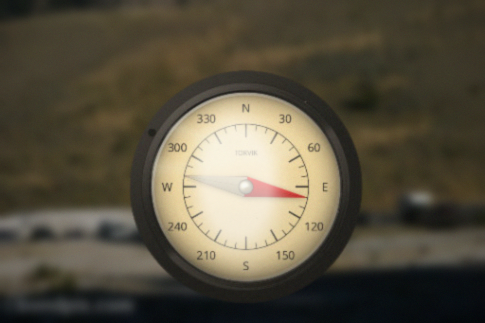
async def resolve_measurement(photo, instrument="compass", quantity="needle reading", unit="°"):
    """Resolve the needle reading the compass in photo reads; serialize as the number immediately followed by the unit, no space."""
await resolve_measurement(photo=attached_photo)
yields 100°
